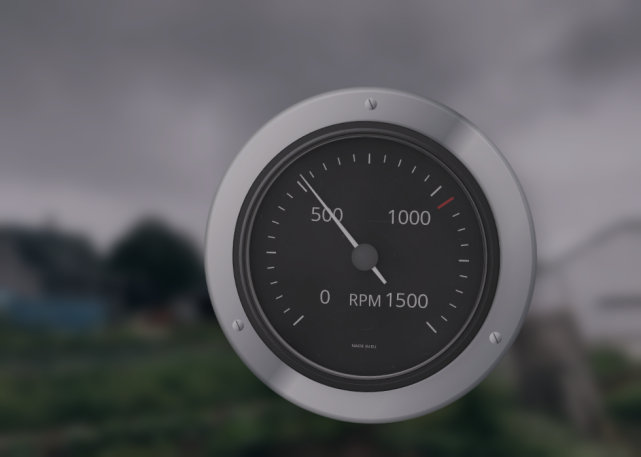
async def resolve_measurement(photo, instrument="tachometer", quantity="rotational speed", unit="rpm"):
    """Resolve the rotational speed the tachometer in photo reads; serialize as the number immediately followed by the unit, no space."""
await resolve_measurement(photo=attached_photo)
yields 525rpm
